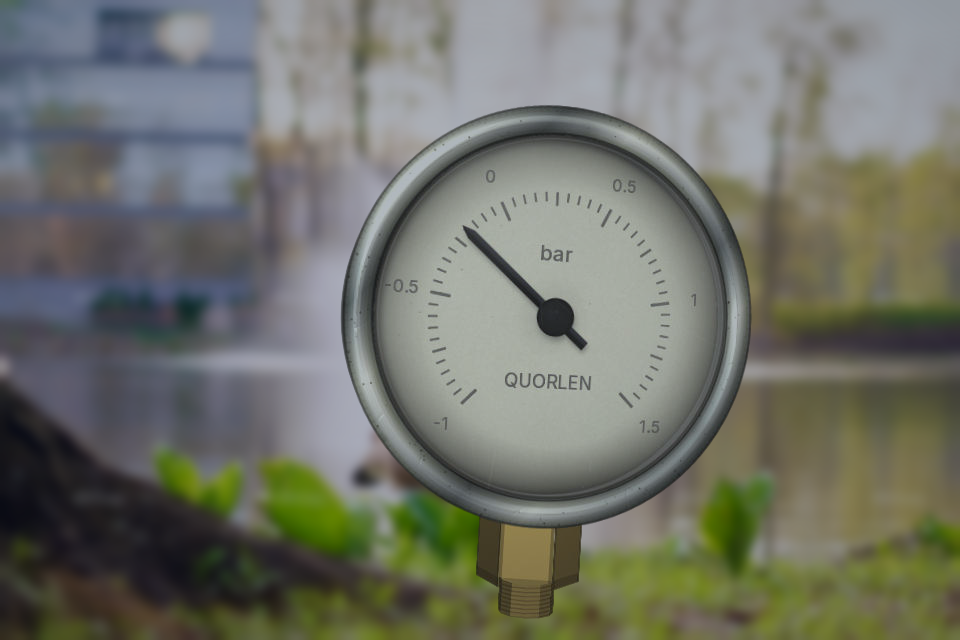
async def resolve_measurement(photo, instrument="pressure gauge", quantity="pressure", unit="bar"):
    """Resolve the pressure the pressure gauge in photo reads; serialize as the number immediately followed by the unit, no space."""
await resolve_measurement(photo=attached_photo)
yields -0.2bar
